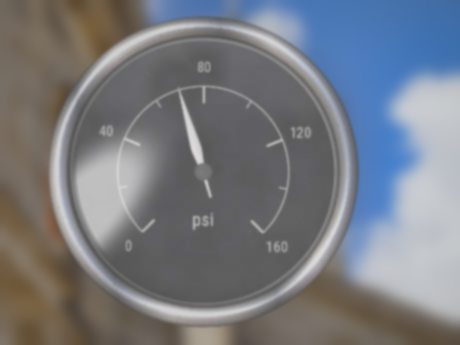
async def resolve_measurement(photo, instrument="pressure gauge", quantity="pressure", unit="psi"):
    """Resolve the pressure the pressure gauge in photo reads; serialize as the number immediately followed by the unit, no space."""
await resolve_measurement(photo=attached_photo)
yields 70psi
